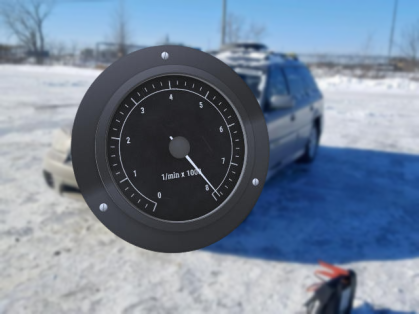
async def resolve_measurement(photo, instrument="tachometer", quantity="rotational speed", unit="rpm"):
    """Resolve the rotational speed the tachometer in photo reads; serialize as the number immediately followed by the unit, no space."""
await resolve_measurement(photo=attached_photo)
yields 7900rpm
